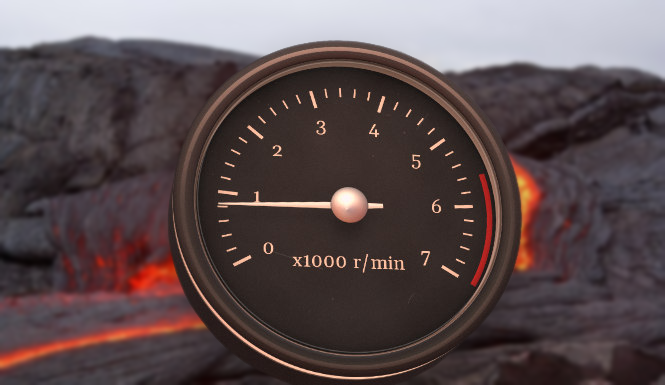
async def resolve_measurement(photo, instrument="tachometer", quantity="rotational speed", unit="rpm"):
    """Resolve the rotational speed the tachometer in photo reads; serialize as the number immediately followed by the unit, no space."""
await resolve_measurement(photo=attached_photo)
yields 800rpm
